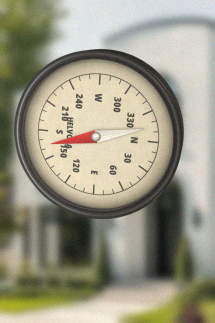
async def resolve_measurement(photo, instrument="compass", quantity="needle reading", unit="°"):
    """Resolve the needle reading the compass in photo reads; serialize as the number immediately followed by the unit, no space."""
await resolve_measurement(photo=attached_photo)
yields 165°
